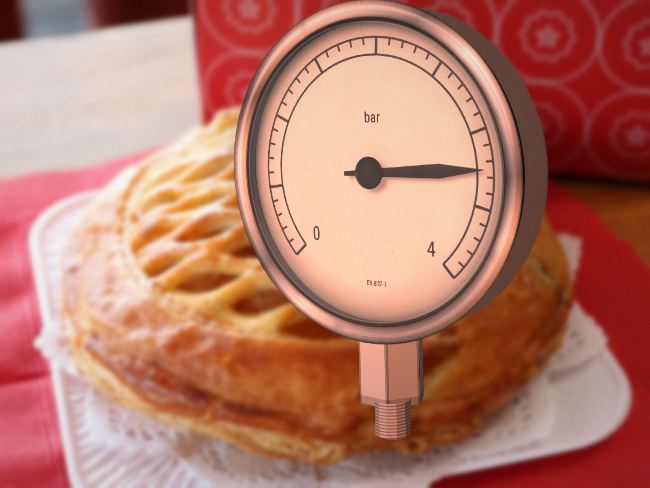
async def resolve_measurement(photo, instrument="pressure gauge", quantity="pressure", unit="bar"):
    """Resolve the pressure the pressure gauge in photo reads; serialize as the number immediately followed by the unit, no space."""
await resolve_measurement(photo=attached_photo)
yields 3.25bar
